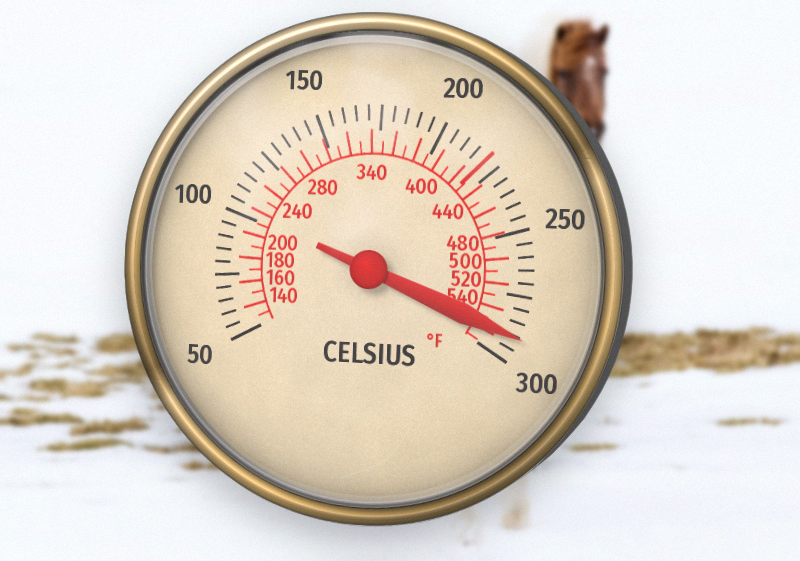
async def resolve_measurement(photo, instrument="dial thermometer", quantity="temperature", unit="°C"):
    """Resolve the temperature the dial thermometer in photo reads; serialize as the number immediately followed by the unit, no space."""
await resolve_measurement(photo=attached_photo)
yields 290°C
